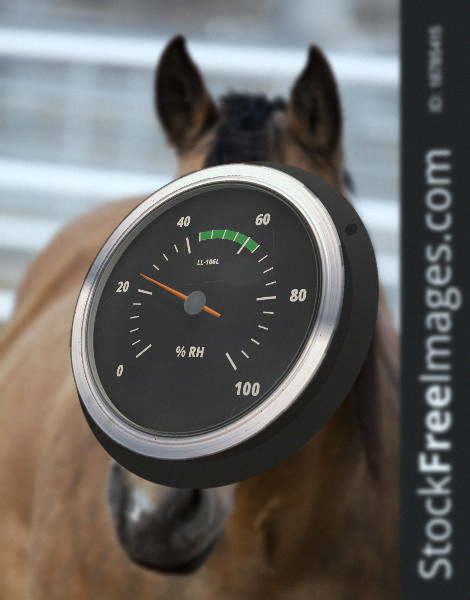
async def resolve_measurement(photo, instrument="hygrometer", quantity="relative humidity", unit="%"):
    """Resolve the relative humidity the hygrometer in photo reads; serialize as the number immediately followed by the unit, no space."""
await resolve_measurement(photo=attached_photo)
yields 24%
